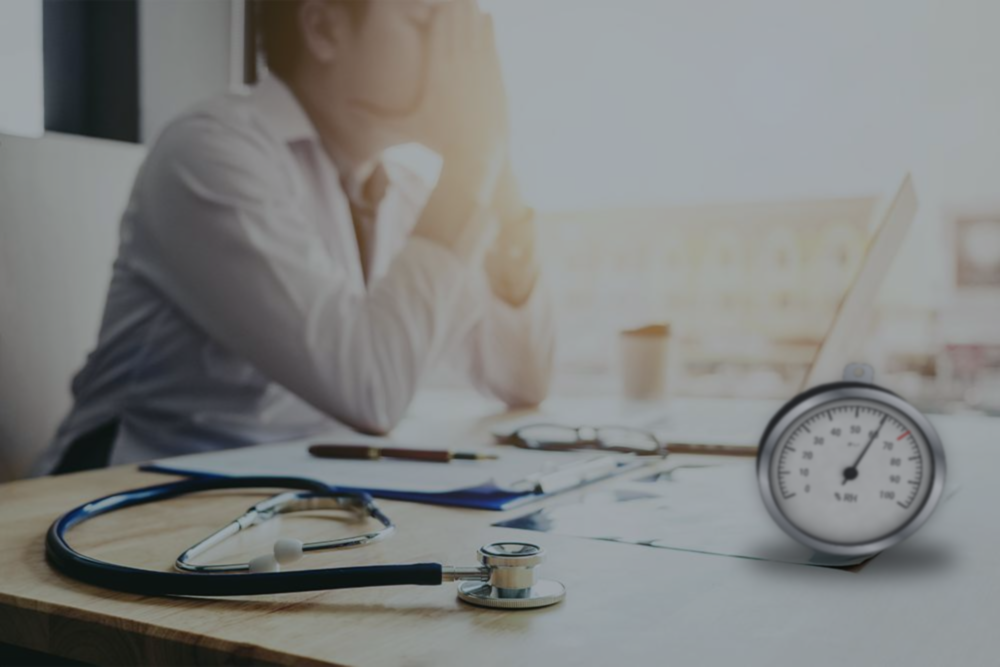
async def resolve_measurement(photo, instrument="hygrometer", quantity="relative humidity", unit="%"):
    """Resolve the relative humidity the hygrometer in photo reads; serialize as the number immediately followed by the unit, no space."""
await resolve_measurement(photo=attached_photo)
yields 60%
